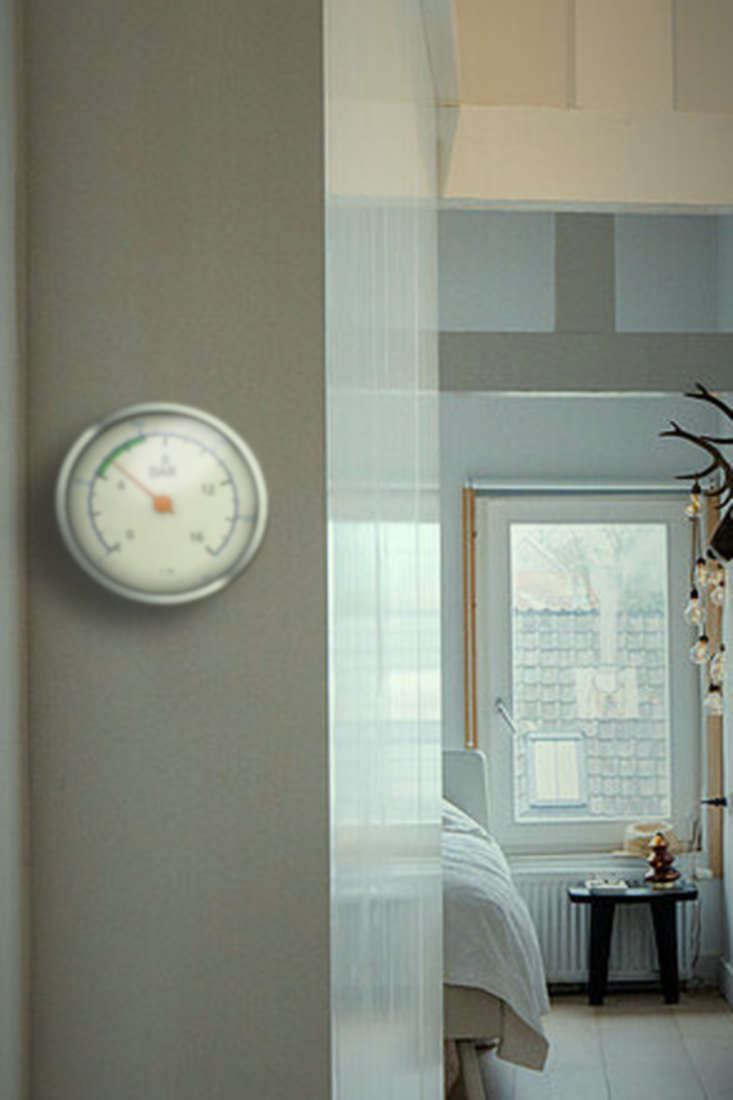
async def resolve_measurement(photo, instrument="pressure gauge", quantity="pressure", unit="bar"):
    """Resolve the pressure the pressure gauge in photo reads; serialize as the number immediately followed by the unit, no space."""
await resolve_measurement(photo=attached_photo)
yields 5bar
